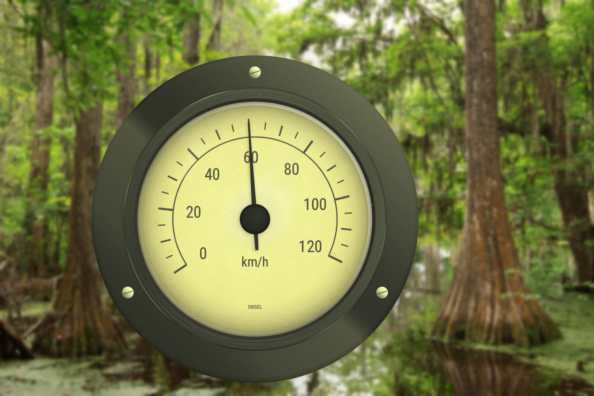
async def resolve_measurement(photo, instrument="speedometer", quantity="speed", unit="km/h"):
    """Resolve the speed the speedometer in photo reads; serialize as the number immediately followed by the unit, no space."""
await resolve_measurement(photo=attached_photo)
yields 60km/h
